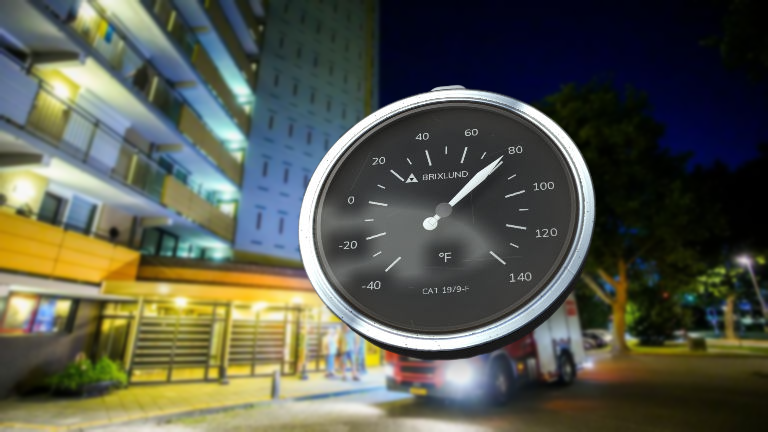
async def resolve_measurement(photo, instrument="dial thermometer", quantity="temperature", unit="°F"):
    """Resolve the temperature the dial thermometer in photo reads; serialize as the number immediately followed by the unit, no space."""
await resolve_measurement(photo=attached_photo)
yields 80°F
